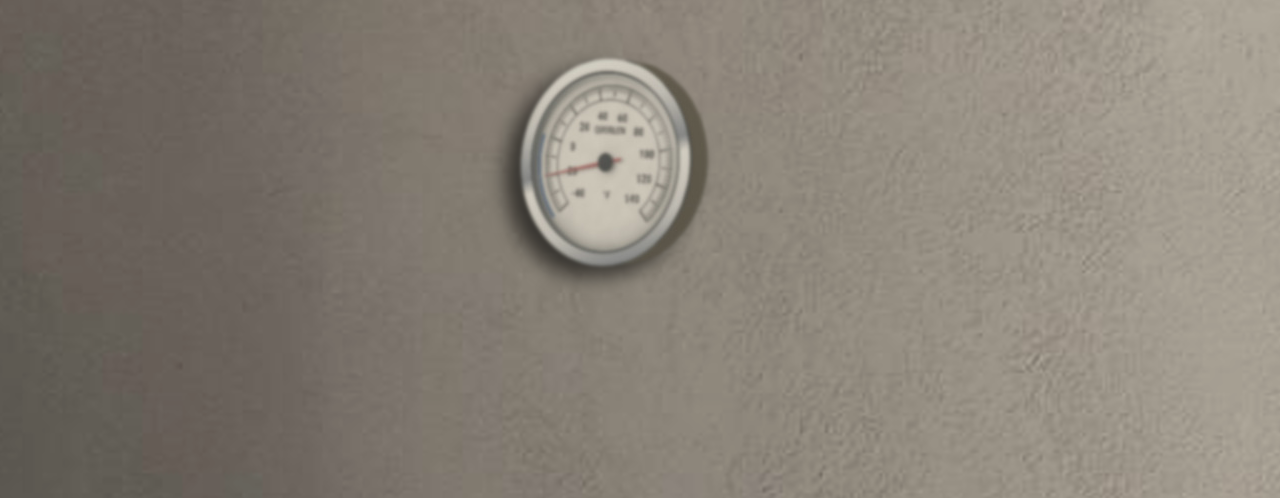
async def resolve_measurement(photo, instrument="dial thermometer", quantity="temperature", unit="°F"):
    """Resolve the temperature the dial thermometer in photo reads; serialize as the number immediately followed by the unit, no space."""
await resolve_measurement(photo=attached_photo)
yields -20°F
